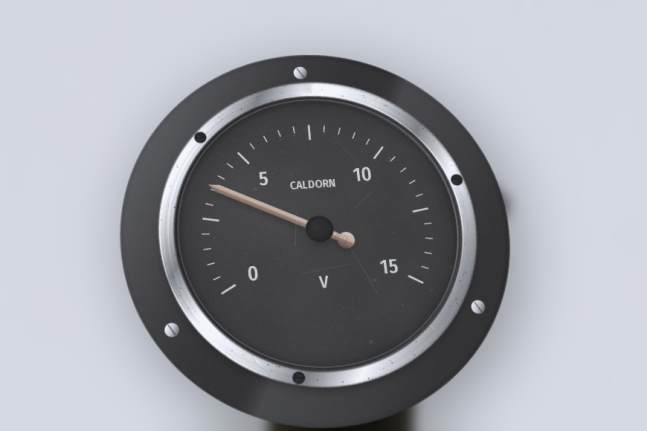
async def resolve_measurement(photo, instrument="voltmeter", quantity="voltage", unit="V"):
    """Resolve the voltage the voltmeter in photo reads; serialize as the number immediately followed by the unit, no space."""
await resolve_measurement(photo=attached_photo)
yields 3.5V
